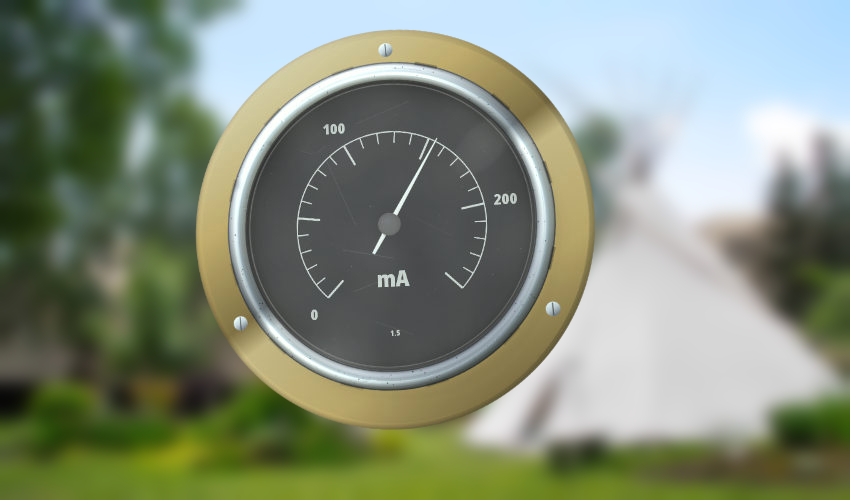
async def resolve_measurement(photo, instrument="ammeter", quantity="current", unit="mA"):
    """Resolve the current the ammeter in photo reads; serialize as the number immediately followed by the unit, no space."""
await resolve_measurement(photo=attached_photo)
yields 155mA
